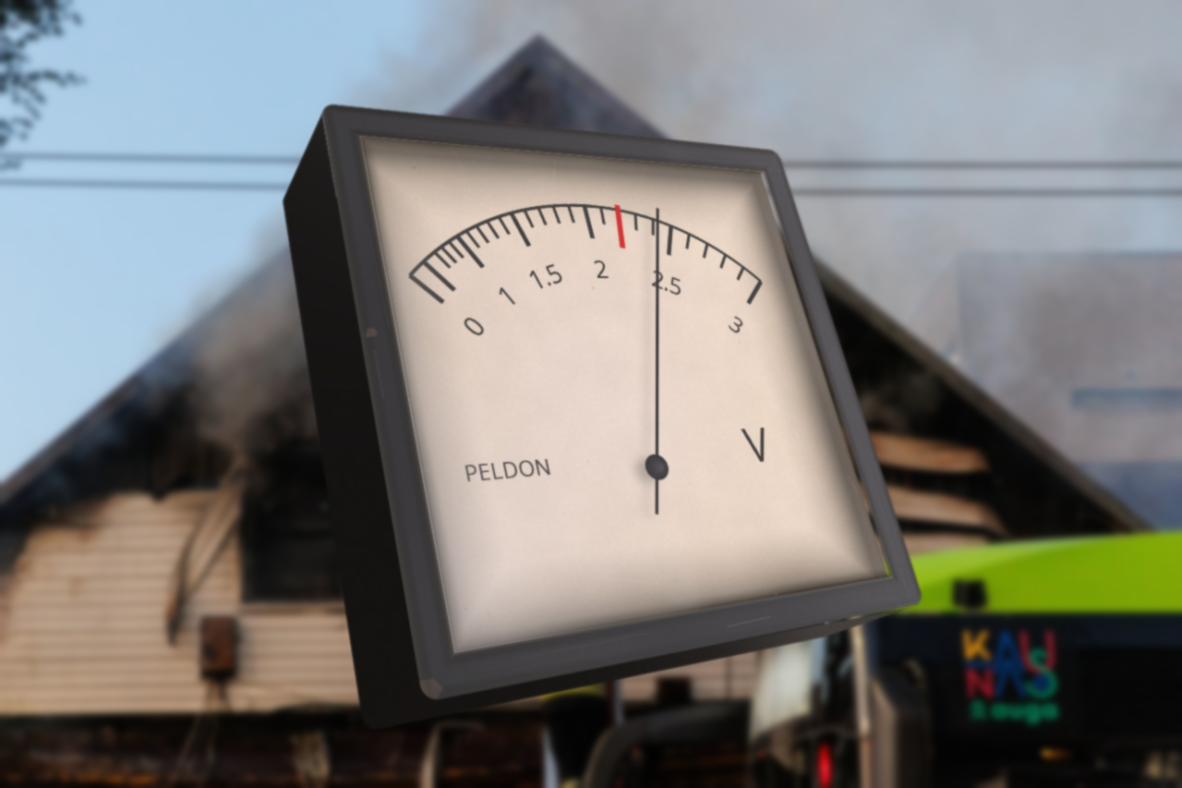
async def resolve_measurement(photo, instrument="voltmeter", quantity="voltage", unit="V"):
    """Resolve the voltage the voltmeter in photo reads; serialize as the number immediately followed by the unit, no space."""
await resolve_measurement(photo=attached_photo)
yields 2.4V
